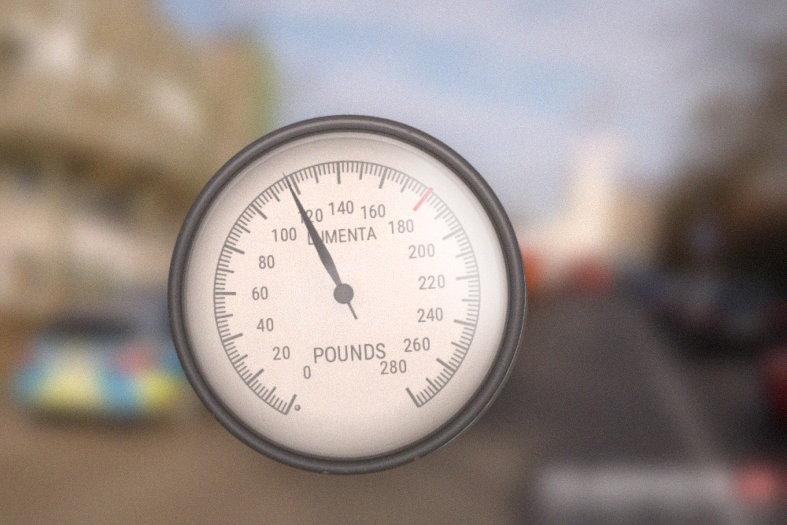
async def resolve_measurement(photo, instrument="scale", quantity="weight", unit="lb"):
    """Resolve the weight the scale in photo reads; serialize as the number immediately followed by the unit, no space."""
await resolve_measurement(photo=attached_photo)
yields 118lb
